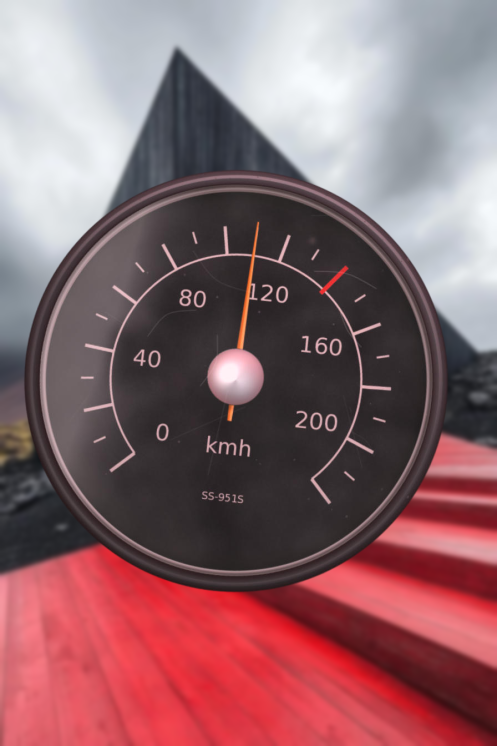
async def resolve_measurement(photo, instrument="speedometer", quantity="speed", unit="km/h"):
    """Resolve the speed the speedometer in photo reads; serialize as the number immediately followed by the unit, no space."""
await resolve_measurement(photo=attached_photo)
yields 110km/h
